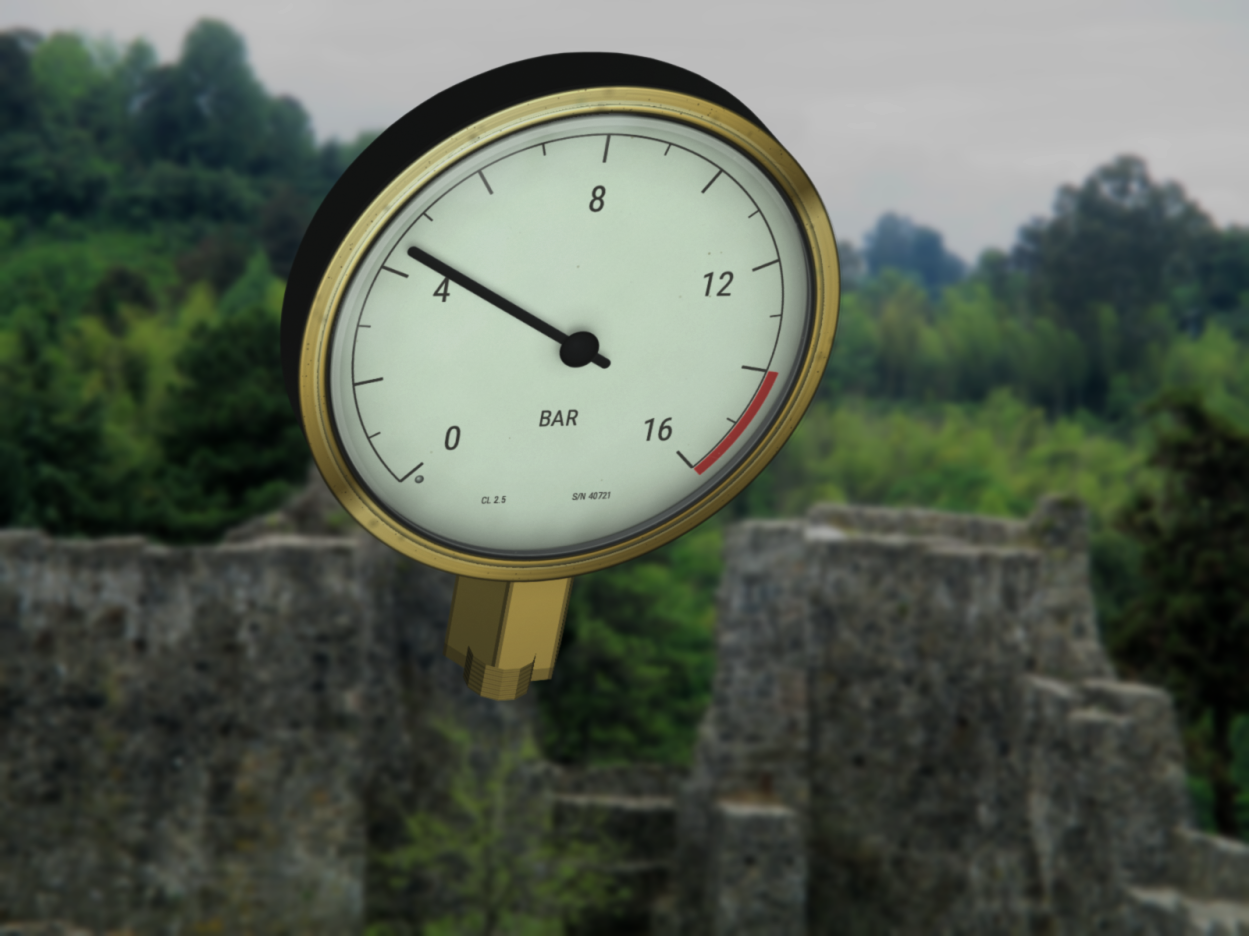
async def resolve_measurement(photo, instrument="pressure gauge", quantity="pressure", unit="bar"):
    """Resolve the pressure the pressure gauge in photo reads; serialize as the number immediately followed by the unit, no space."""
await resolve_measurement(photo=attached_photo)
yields 4.5bar
